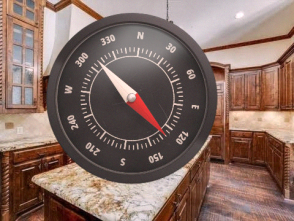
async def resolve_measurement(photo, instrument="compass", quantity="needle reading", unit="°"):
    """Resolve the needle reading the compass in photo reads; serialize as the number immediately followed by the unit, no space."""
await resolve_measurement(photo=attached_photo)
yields 130°
